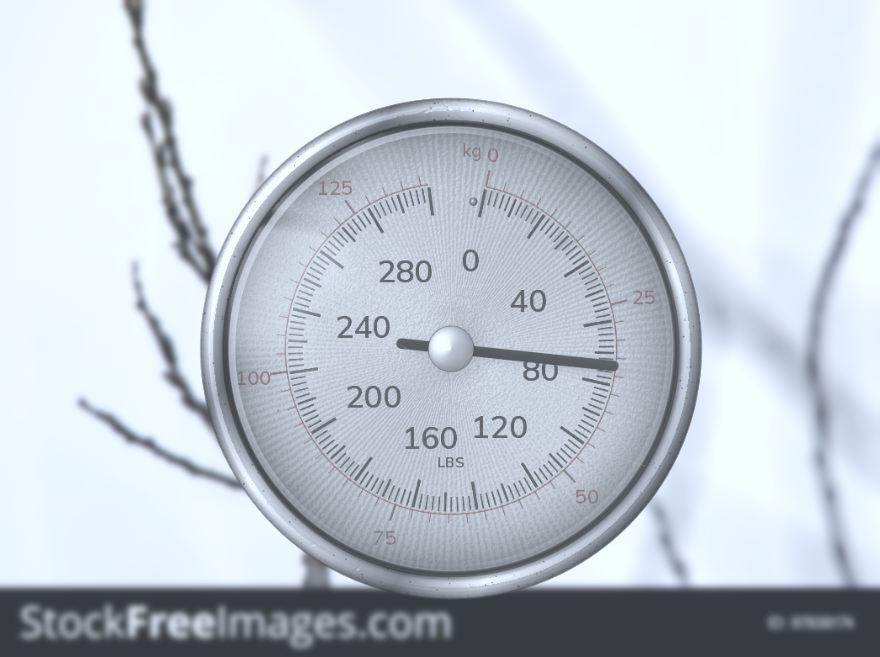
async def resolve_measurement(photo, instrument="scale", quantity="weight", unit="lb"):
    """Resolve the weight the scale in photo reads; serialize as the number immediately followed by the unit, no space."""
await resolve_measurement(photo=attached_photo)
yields 74lb
